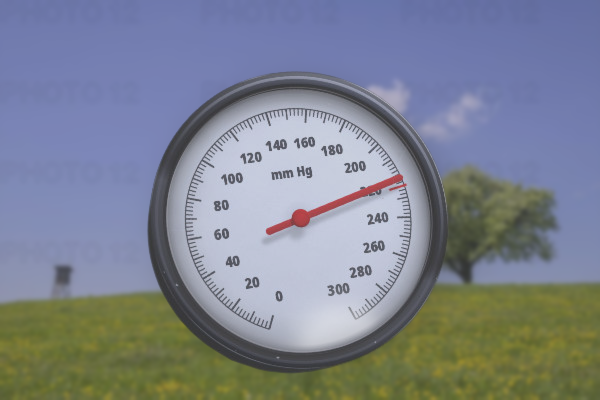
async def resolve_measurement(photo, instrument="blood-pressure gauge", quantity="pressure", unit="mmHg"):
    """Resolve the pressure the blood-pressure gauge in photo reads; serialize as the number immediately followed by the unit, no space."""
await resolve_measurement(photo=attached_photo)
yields 220mmHg
